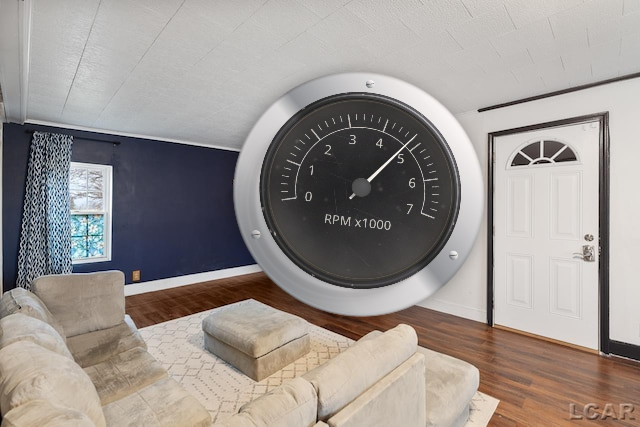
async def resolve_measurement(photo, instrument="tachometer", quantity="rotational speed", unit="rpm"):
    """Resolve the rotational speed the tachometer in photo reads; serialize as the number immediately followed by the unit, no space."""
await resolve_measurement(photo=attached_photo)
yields 4800rpm
